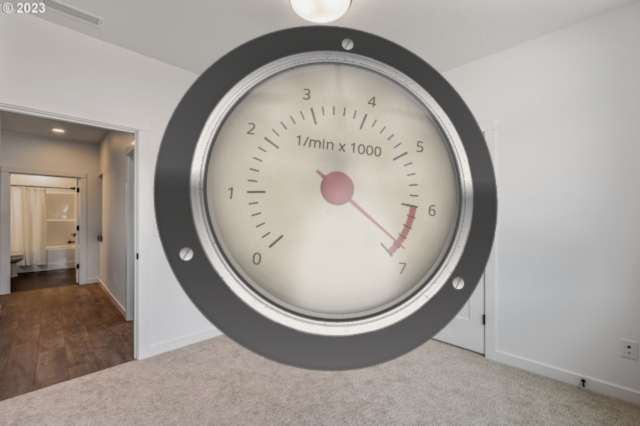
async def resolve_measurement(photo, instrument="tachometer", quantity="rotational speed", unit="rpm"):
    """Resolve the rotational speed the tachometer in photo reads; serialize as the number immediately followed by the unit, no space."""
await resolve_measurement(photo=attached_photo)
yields 6800rpm
